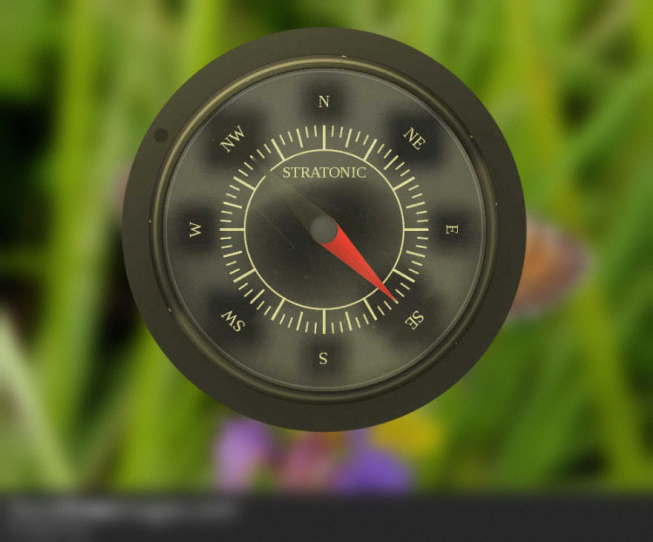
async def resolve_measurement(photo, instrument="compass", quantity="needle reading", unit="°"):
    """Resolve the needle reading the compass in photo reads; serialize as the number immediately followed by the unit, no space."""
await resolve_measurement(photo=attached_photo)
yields 135°
